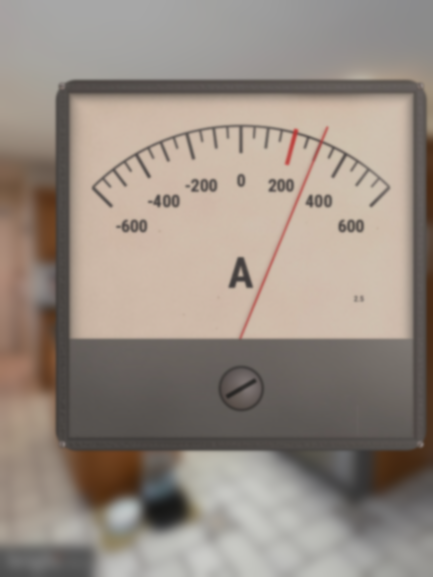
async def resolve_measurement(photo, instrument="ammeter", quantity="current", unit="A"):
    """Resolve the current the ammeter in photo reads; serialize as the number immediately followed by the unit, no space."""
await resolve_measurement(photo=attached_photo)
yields 300A
